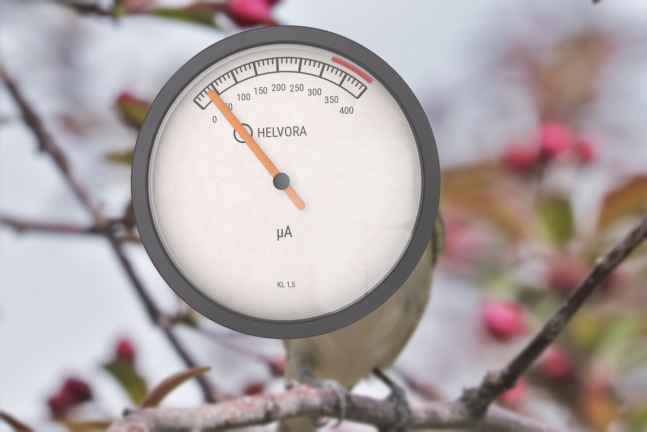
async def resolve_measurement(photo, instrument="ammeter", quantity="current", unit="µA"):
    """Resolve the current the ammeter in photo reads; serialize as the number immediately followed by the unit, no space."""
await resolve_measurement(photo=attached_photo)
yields 40µA
